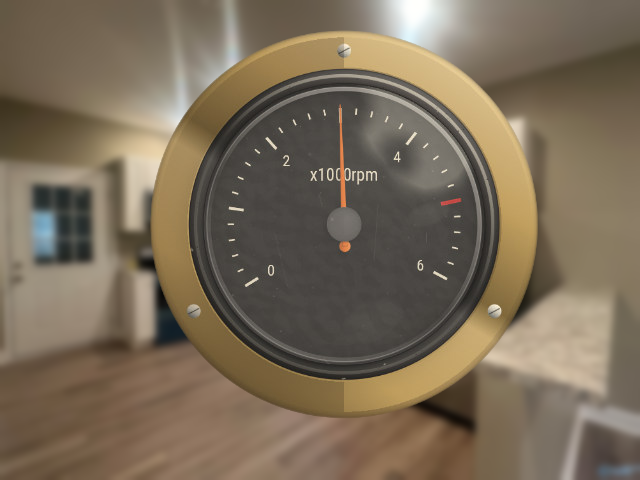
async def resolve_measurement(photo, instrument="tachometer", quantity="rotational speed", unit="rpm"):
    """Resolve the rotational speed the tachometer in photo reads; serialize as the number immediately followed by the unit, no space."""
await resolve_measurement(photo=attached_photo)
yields 3000rpm
